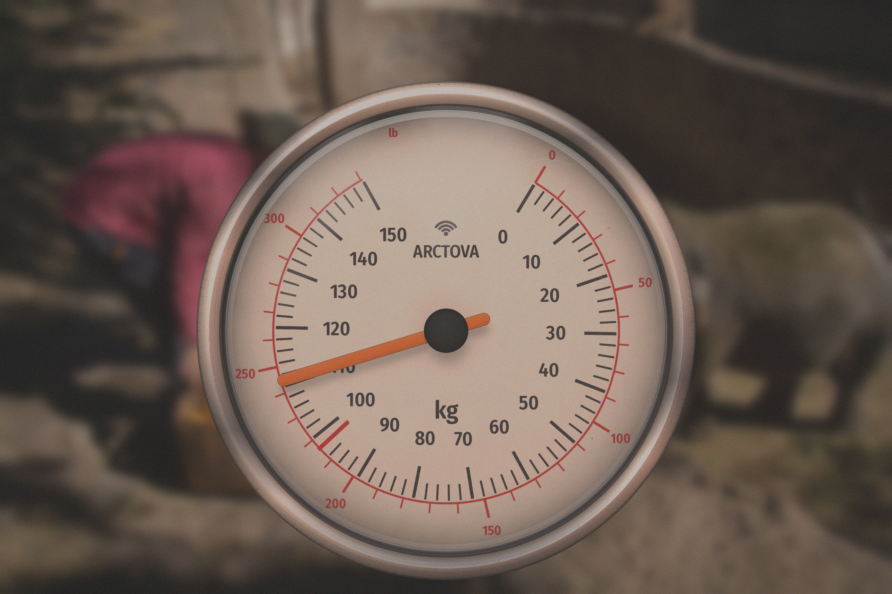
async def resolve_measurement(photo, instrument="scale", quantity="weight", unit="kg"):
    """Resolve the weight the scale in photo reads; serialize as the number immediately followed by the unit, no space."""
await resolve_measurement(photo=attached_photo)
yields 111kg
